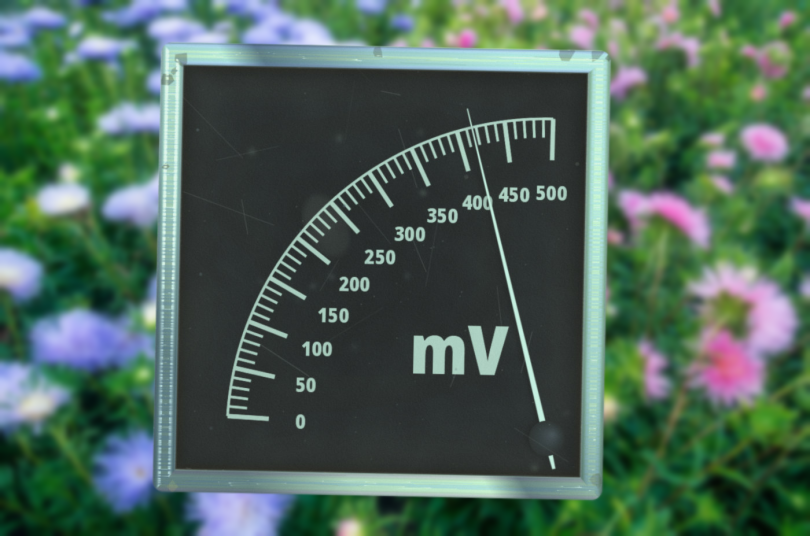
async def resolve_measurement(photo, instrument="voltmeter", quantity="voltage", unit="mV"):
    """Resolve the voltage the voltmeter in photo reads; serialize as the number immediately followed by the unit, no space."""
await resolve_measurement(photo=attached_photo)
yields 415mV
